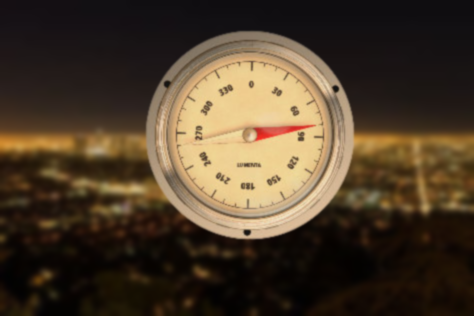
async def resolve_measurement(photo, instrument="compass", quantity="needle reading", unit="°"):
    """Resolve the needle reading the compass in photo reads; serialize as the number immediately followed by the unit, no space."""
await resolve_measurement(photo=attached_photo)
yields 80°
